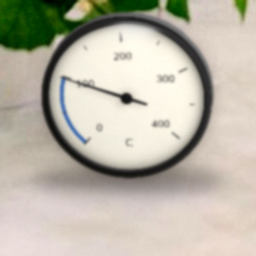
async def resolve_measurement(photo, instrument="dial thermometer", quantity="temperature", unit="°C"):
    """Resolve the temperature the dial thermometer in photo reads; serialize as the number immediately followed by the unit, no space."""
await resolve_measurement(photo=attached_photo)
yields 100°C
